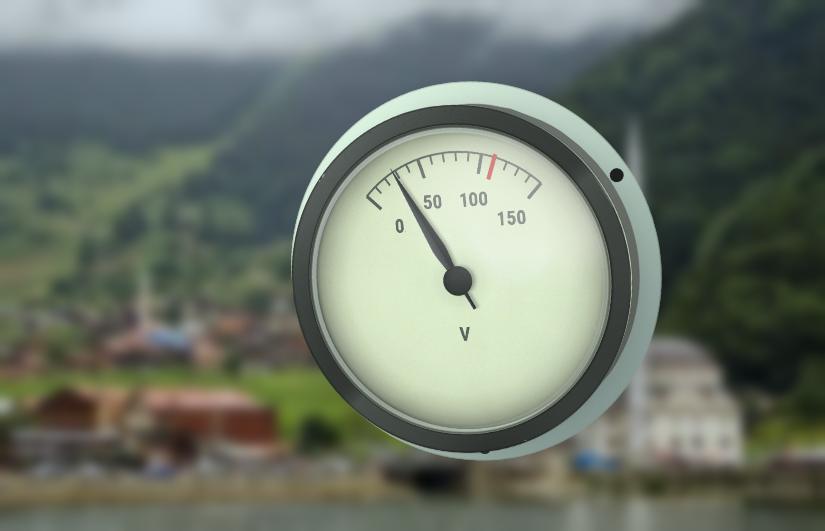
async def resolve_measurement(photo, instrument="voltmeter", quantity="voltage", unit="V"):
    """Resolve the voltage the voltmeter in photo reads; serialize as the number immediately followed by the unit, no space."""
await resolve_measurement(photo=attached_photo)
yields 30V
